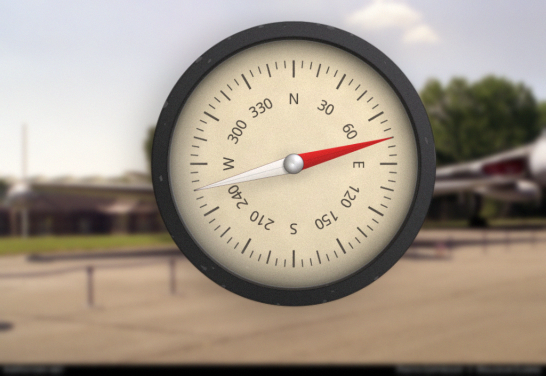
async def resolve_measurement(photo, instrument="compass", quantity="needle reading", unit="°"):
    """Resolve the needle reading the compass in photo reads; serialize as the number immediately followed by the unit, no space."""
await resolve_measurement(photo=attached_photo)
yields 75°
